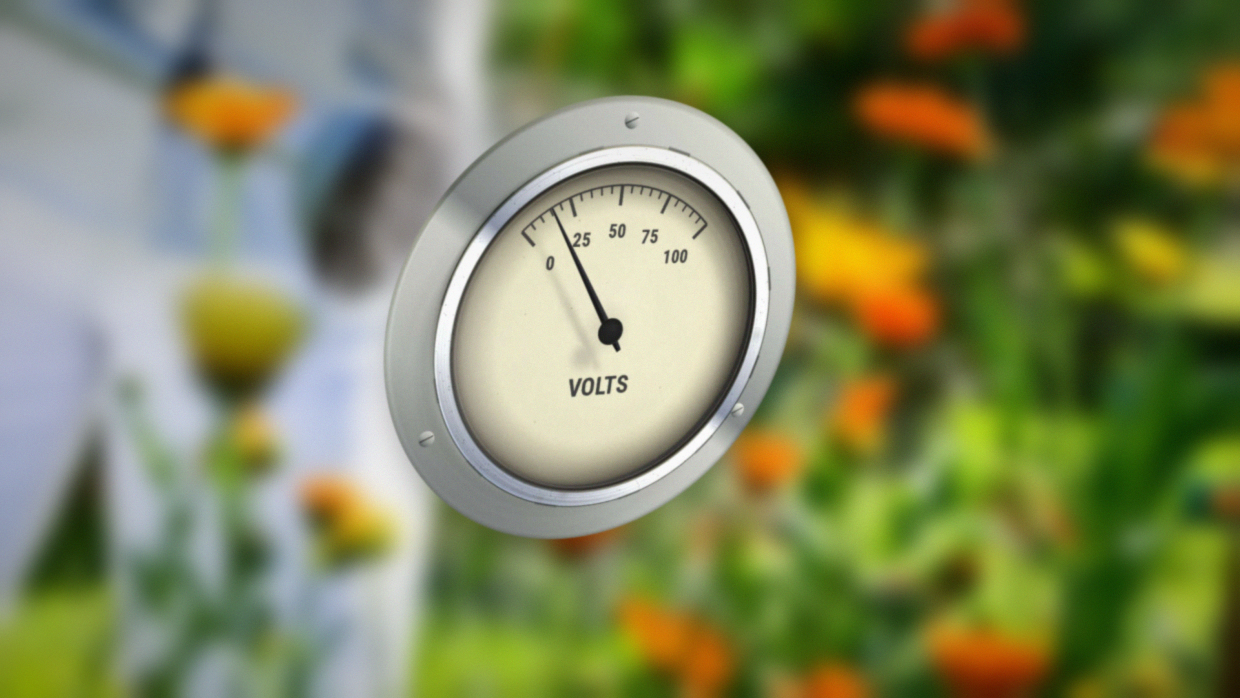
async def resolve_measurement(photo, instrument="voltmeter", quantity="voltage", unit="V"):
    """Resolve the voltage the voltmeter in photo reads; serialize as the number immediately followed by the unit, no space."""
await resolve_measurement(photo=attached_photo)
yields 15V
